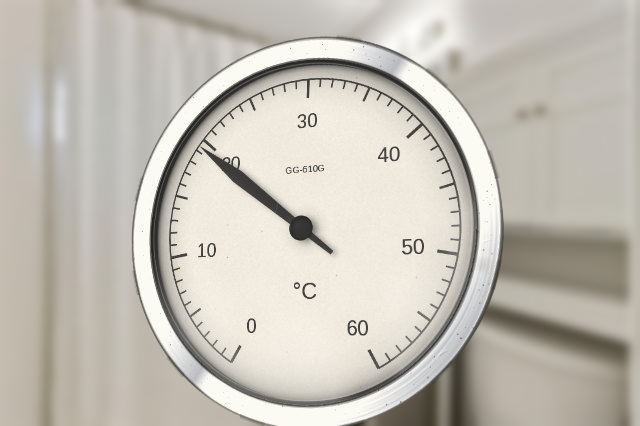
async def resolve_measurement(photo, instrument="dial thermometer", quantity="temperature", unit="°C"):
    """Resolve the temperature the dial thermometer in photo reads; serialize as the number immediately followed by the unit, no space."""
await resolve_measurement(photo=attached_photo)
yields 19.5°C
